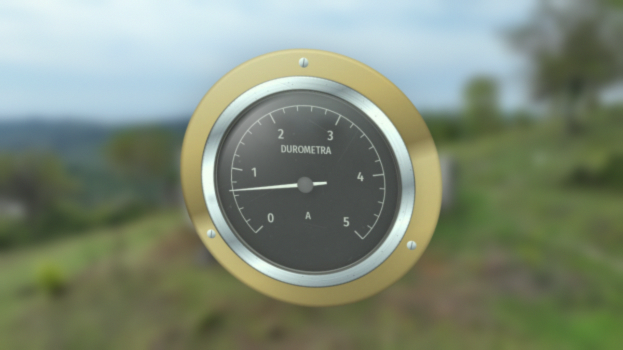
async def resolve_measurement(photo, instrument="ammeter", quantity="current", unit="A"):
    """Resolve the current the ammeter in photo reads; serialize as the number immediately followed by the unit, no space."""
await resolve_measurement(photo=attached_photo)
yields 0.7A
